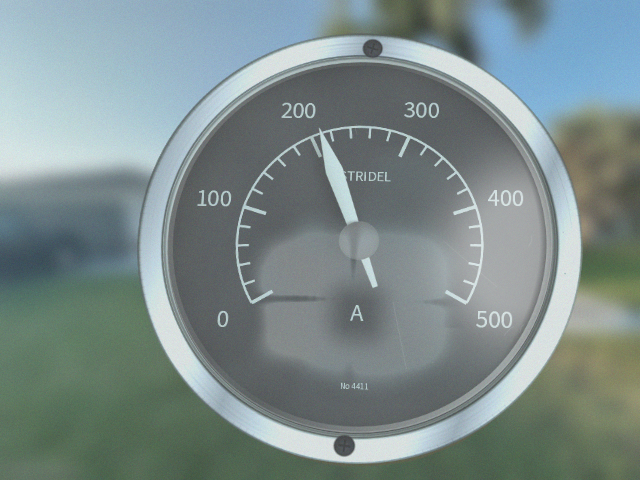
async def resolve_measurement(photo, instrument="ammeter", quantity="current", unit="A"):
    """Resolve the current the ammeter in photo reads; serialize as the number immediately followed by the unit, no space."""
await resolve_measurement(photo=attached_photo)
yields 210A
